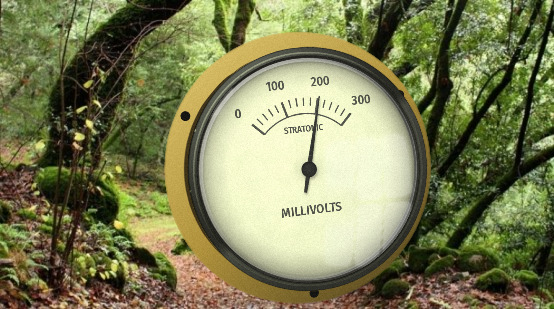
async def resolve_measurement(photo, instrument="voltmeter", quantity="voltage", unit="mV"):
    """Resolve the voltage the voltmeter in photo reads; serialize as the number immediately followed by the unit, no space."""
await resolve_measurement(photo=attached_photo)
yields 200mV
